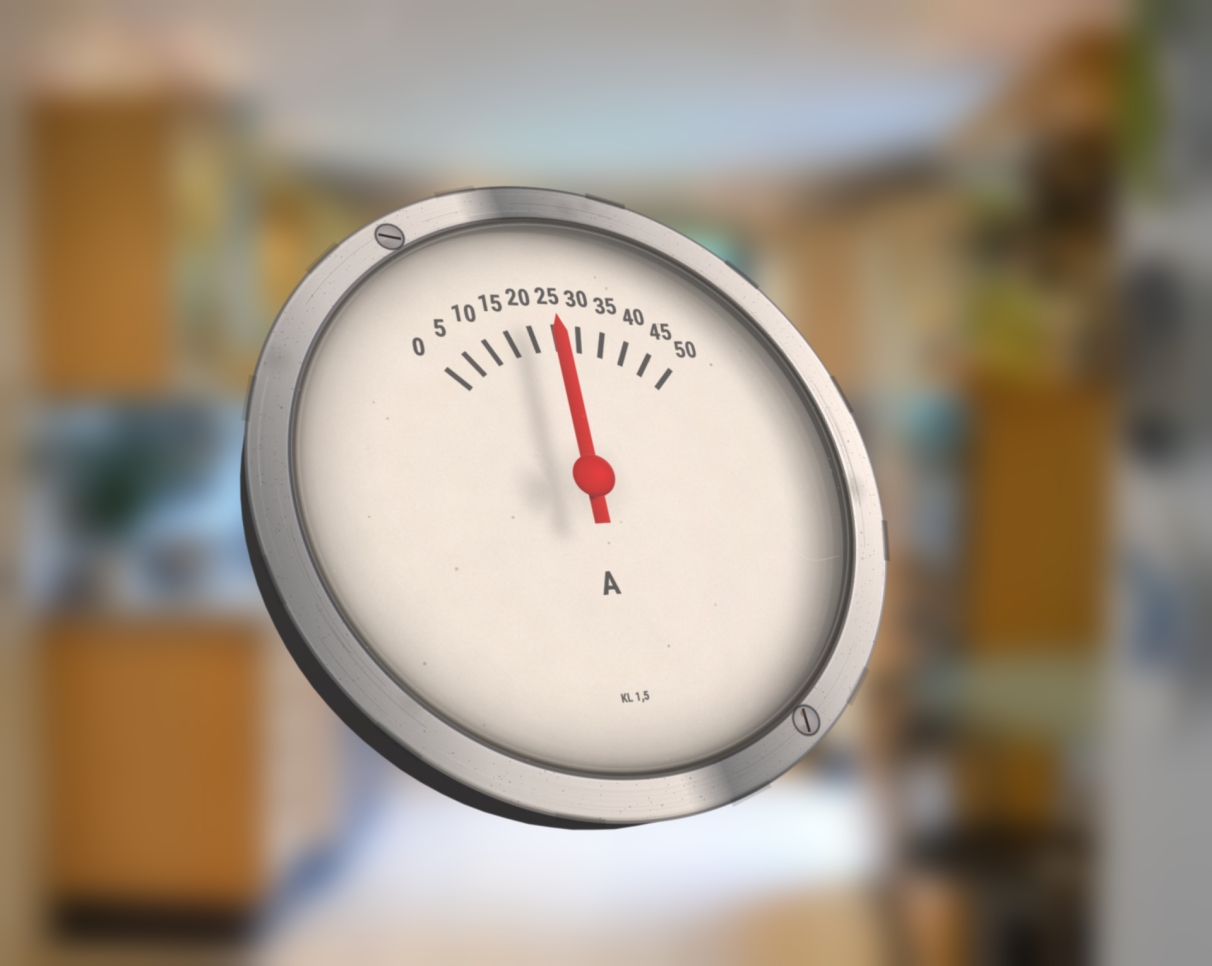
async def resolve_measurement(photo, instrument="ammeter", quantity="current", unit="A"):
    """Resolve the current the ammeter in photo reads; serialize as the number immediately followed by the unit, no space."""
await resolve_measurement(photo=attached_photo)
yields 25A
